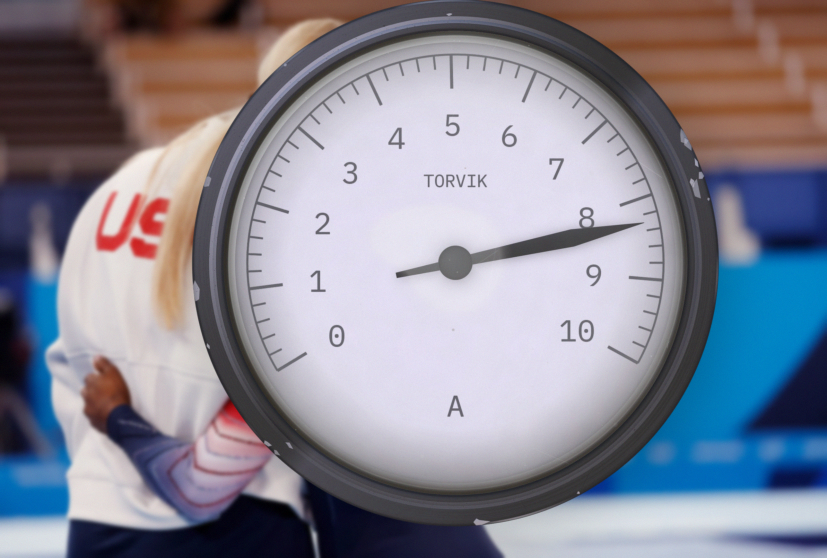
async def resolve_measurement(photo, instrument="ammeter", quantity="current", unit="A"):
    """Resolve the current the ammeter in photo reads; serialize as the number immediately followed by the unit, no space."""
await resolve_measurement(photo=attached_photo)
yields 8.3A
